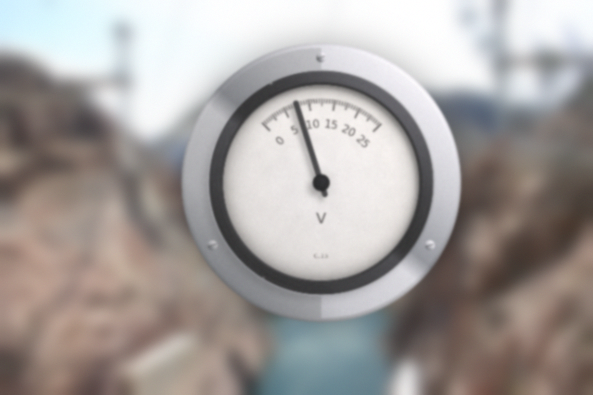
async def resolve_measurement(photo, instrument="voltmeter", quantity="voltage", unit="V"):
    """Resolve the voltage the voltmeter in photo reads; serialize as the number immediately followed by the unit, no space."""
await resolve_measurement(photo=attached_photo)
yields 7.5V
